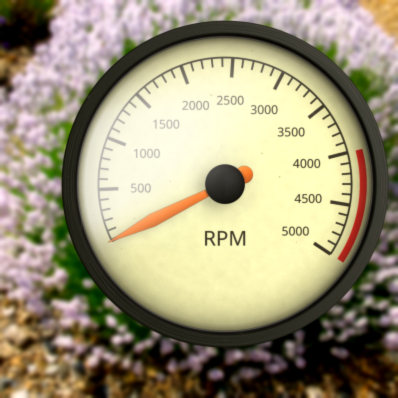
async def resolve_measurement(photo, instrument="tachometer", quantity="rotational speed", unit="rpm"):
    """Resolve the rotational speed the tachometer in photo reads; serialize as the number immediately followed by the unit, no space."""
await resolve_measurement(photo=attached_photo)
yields 0rpm
